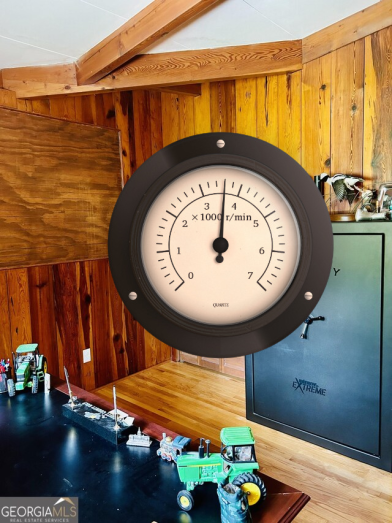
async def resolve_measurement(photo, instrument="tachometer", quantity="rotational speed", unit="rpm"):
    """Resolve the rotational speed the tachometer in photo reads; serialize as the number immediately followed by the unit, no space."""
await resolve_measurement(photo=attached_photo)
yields 3600rpm
